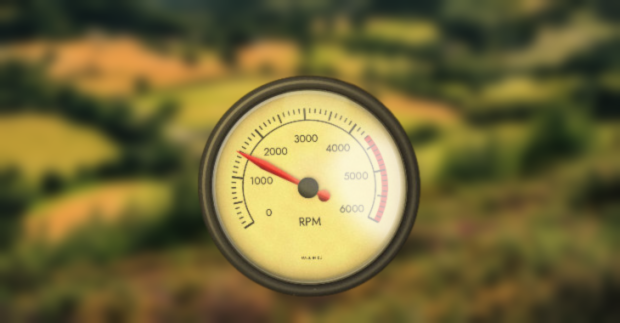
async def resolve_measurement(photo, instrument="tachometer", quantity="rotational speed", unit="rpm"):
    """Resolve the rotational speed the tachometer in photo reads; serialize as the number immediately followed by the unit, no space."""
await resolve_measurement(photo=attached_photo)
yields 1500rpm
